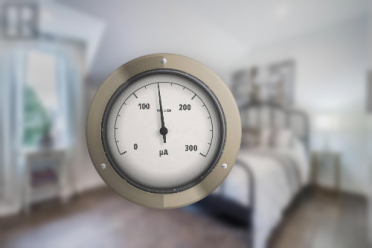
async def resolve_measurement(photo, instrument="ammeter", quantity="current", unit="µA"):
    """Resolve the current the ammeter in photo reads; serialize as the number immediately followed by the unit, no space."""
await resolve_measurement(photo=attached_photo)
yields 140µA
